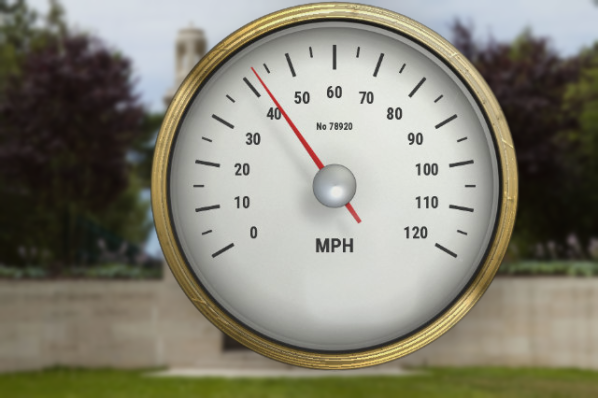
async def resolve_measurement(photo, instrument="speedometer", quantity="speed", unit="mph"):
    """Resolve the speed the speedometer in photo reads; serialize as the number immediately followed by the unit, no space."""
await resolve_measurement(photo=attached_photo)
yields 42.5mph
